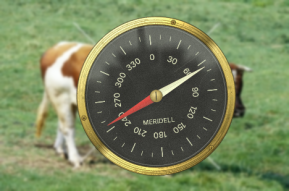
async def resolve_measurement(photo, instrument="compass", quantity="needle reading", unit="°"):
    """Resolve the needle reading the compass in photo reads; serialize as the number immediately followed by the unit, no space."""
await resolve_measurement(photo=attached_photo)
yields 245°
